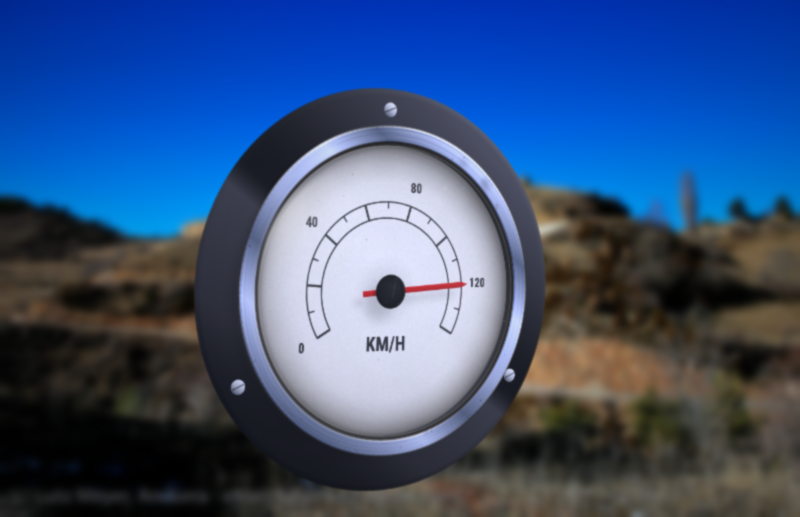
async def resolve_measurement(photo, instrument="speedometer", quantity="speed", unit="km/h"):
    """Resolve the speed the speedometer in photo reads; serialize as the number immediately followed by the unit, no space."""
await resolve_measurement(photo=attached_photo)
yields 120km/h
